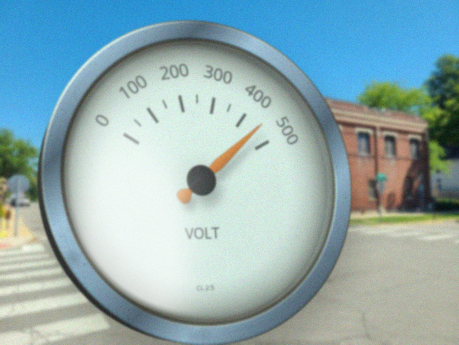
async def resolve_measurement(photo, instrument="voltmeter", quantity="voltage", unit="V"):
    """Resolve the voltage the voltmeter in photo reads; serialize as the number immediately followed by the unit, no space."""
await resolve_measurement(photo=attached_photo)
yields 450V
